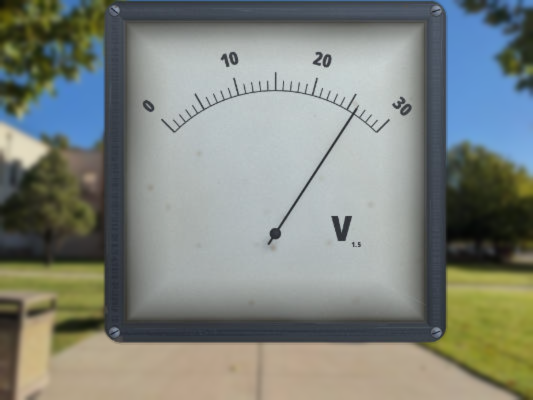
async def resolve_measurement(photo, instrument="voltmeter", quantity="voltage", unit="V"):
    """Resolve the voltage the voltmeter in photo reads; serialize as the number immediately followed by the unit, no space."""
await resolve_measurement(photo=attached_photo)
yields 26V
